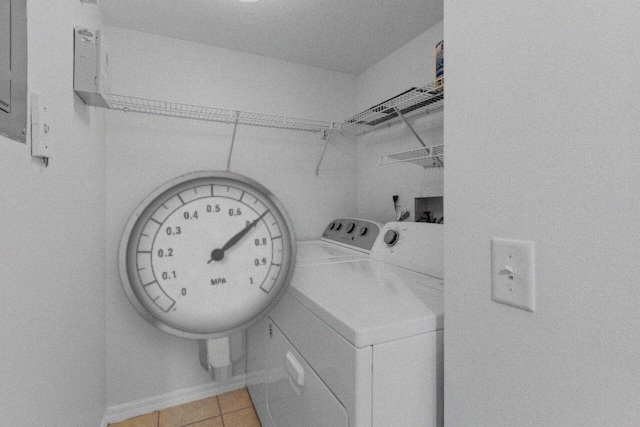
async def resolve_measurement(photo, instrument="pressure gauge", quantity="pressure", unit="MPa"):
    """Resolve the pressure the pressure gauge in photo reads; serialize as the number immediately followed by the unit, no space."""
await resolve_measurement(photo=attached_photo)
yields 0.7MPa
